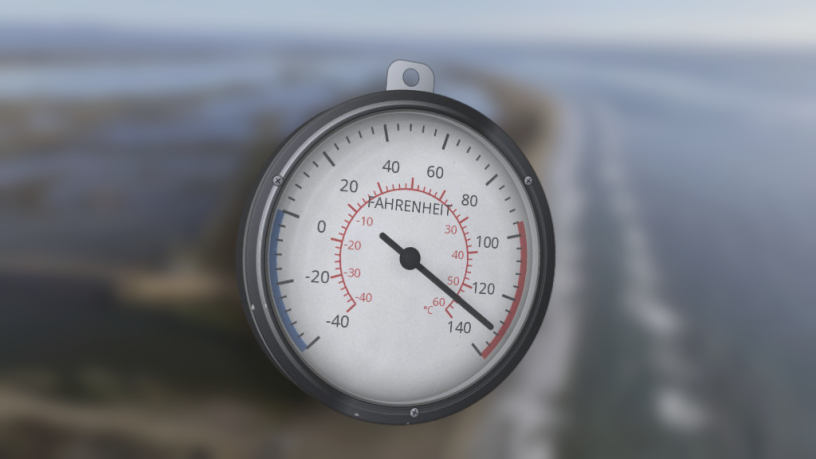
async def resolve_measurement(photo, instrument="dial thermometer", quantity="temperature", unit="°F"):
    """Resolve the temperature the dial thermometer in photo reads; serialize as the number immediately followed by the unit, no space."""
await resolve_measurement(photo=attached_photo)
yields 132°F
